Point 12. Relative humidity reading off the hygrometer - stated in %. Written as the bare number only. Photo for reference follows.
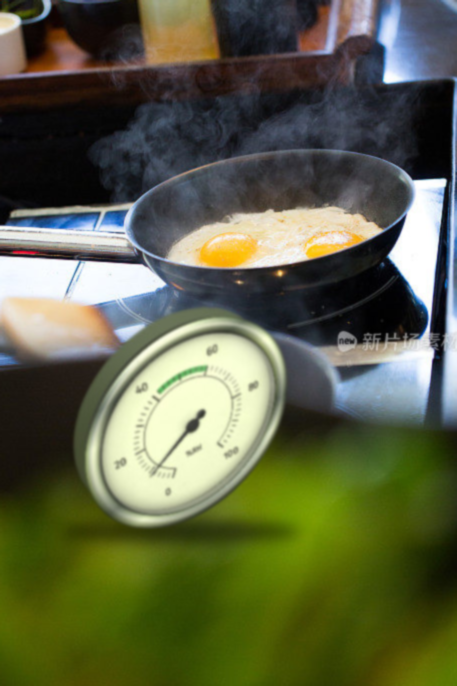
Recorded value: 10
